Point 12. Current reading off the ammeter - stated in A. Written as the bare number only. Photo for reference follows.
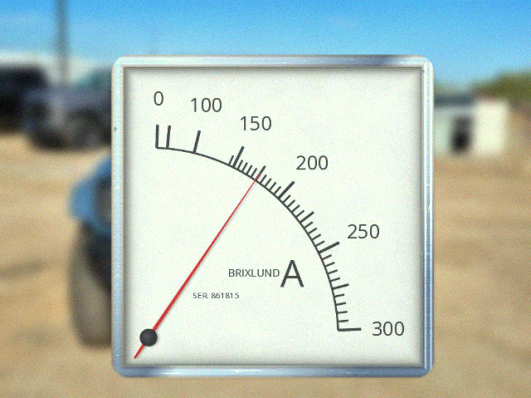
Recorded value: 175
